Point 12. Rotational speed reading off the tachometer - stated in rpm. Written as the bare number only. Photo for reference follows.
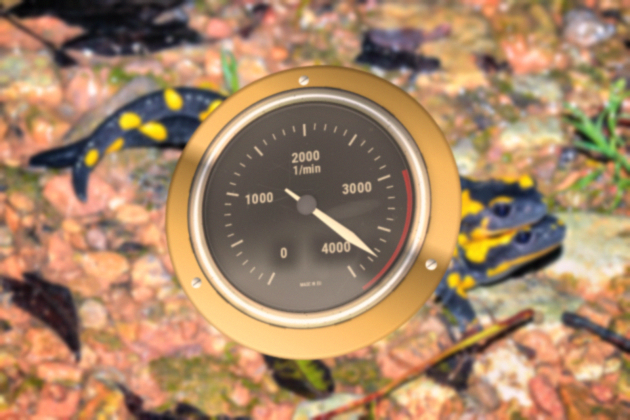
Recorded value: 3750
